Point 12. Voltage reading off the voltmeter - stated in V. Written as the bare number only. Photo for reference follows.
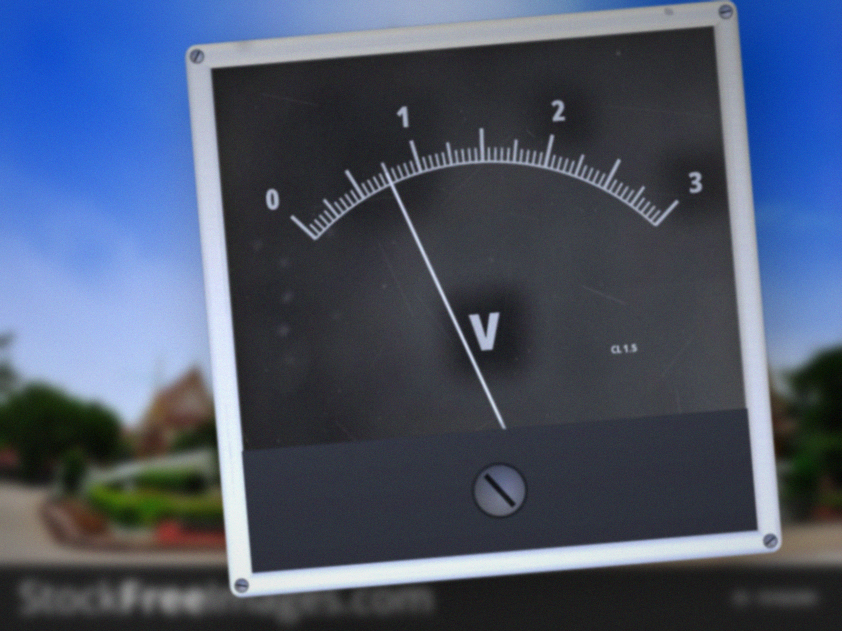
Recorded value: 0.75
